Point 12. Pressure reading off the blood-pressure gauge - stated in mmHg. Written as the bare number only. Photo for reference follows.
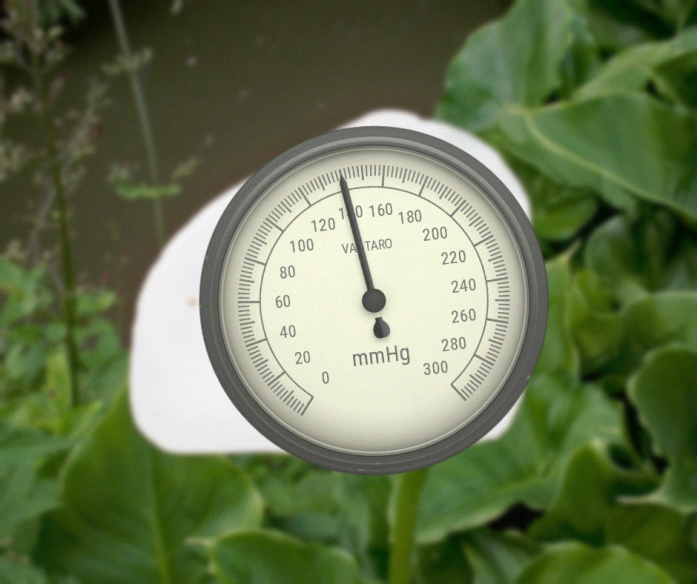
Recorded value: 140
